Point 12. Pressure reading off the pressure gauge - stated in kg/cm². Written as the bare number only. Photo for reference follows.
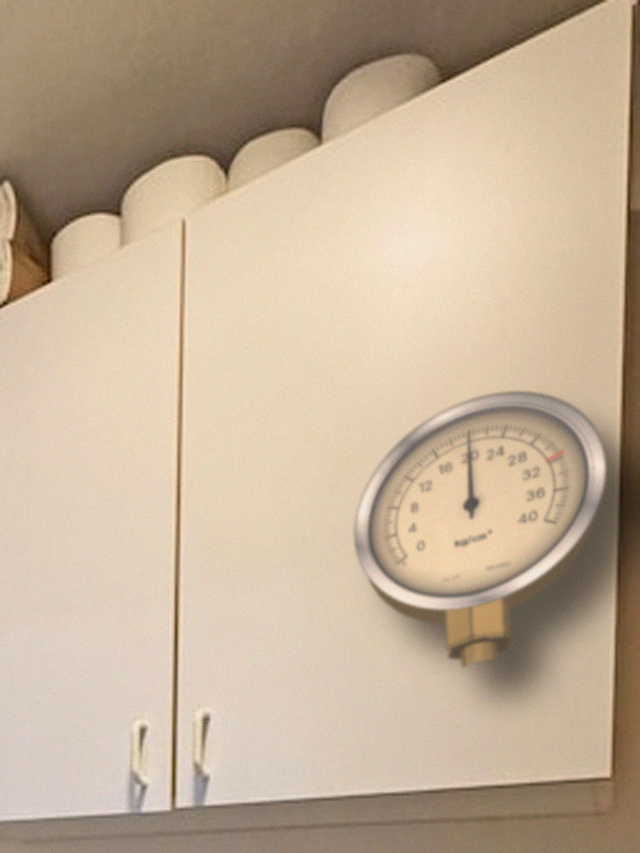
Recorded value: 20
